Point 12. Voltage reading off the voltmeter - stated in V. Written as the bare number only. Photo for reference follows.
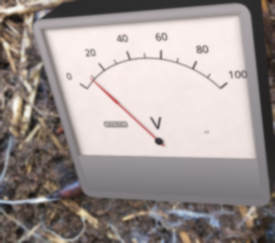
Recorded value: 10
